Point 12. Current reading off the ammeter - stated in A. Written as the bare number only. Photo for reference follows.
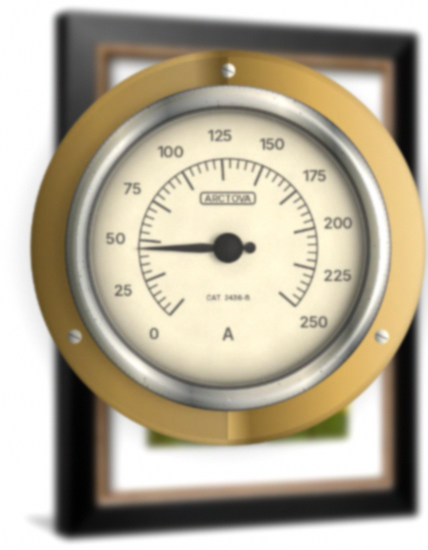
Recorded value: 45
